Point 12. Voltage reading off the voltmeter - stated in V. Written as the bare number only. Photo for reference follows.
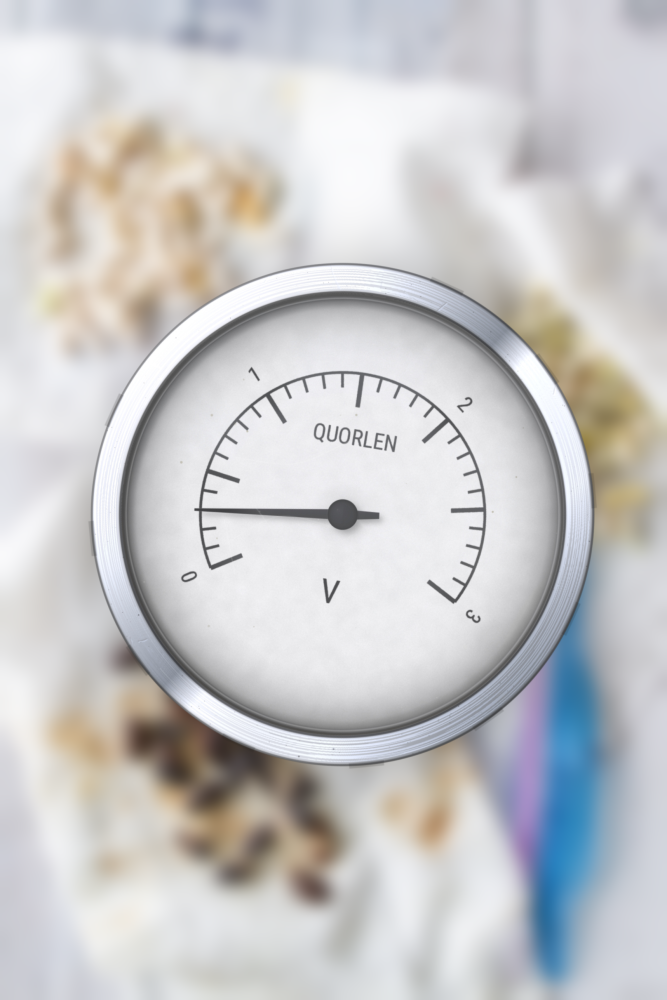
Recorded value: 0.3
